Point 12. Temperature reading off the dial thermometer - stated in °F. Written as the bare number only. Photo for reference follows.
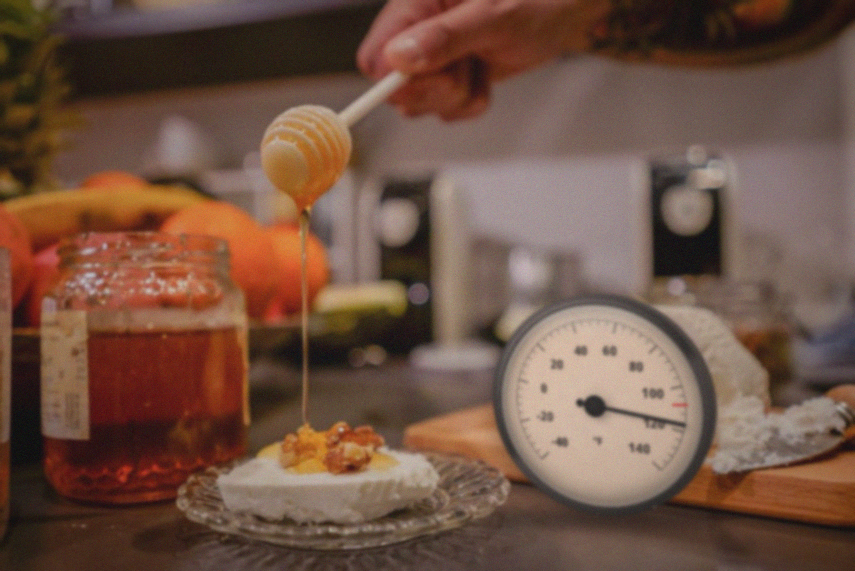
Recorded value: 116
